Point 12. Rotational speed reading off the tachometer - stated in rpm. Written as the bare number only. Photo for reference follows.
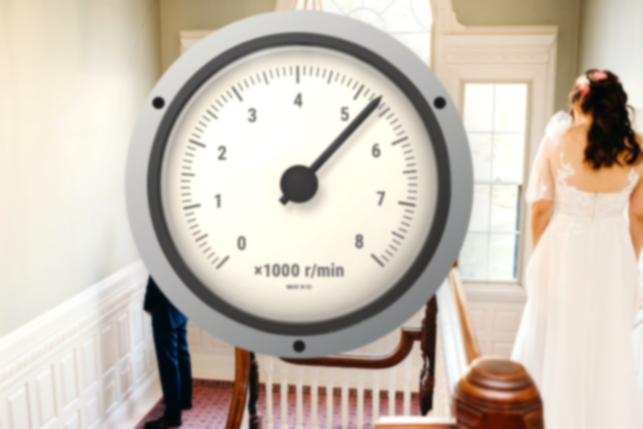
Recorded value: 5300
